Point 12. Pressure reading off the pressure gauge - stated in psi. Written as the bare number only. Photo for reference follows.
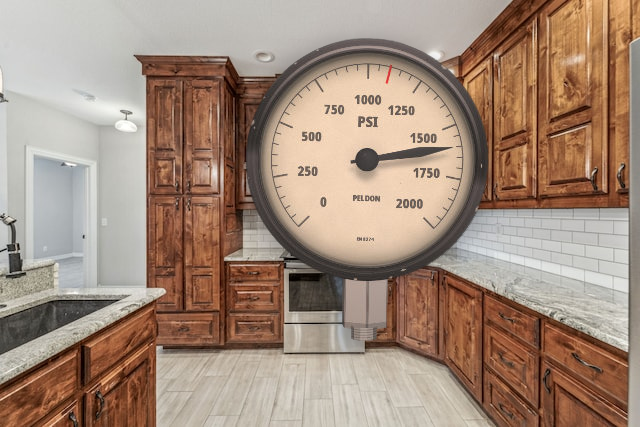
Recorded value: 1600
